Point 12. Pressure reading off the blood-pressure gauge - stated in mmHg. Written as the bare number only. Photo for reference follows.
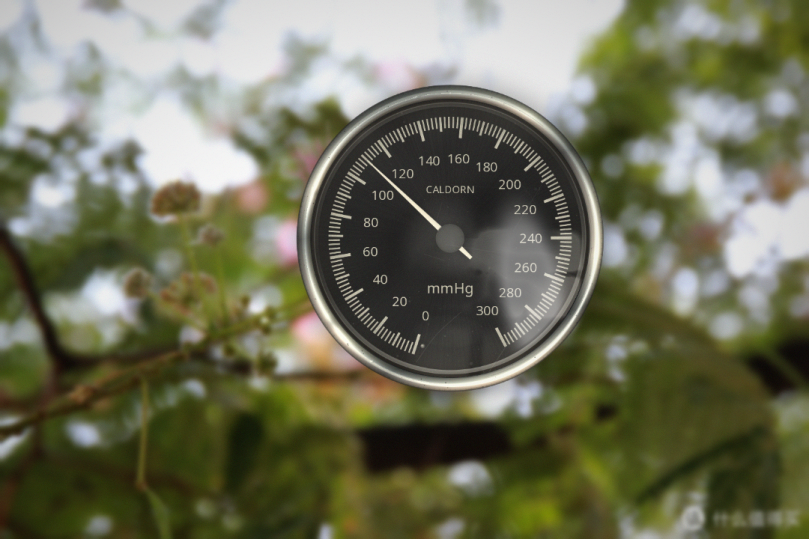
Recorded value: 110
